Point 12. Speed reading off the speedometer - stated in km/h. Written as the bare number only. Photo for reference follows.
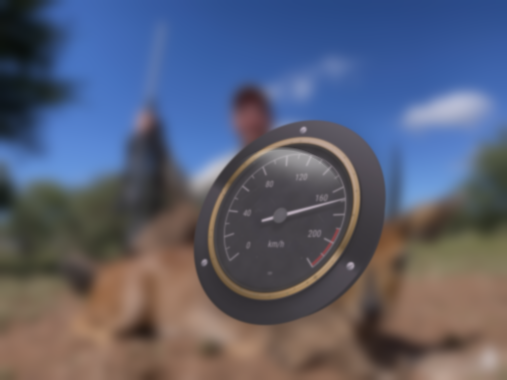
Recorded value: 170
